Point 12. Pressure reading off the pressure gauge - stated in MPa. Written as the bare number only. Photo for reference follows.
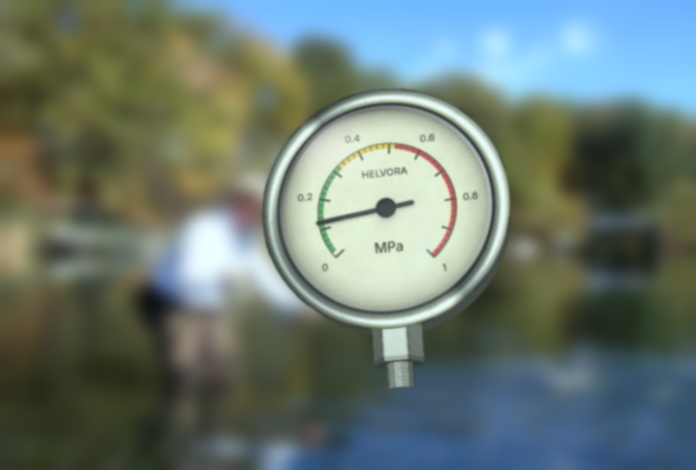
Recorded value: 0.12
